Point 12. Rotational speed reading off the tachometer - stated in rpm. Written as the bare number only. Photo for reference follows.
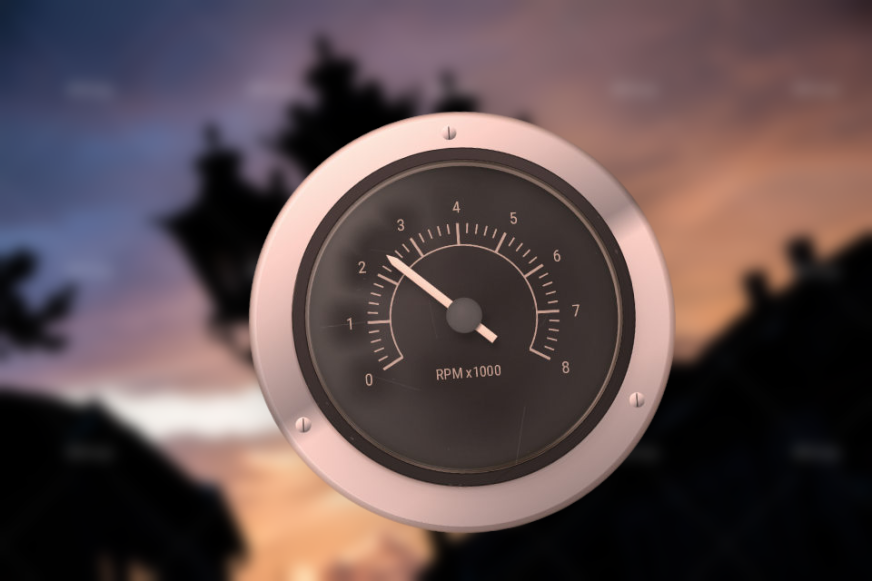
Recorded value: 2400
